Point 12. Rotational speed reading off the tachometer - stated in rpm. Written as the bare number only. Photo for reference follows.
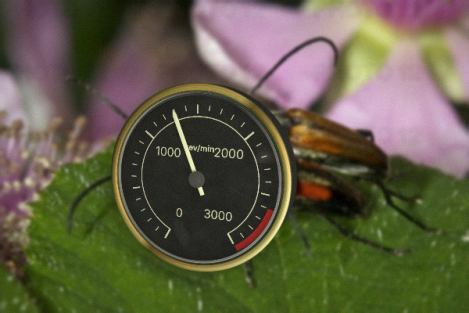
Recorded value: 1300
